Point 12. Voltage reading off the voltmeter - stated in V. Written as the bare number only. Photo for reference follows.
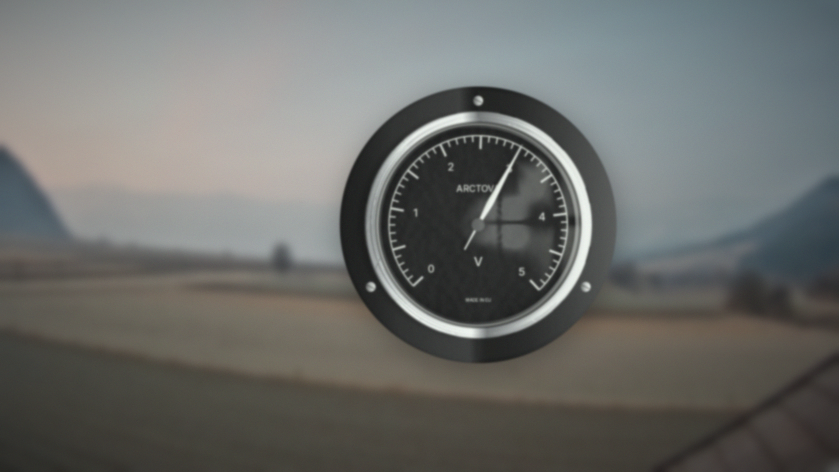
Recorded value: 3
